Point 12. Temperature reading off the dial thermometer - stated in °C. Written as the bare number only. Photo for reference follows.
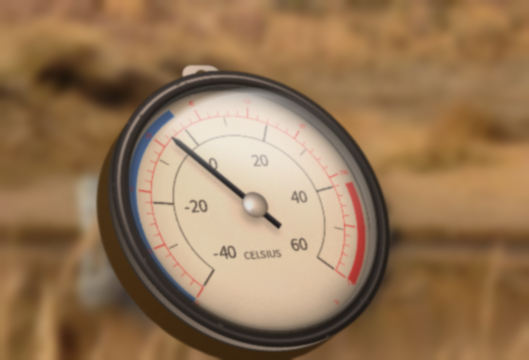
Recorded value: -5
